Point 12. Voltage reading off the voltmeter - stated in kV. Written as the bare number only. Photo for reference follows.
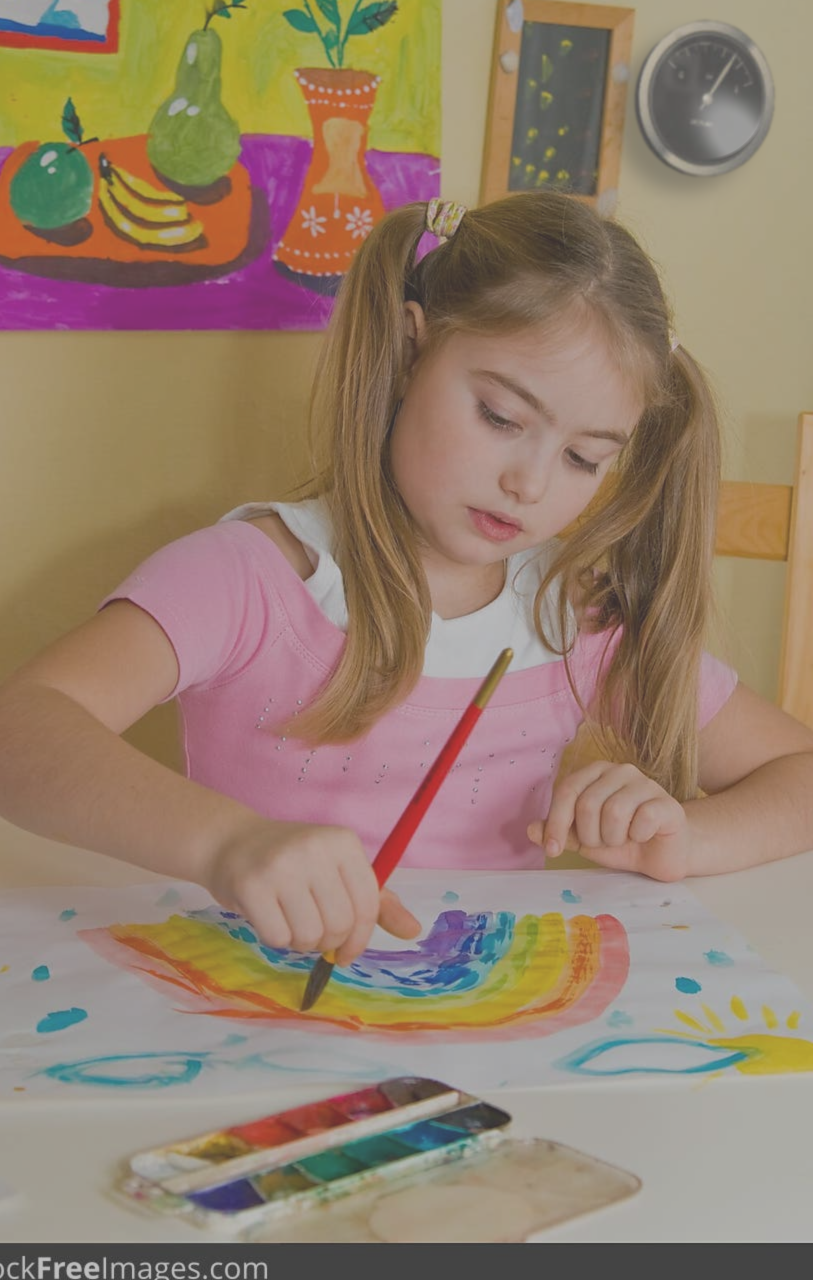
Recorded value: 0.7
